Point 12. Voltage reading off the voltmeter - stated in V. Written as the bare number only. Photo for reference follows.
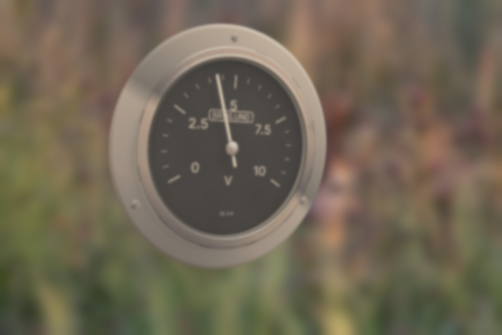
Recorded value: 4.25
